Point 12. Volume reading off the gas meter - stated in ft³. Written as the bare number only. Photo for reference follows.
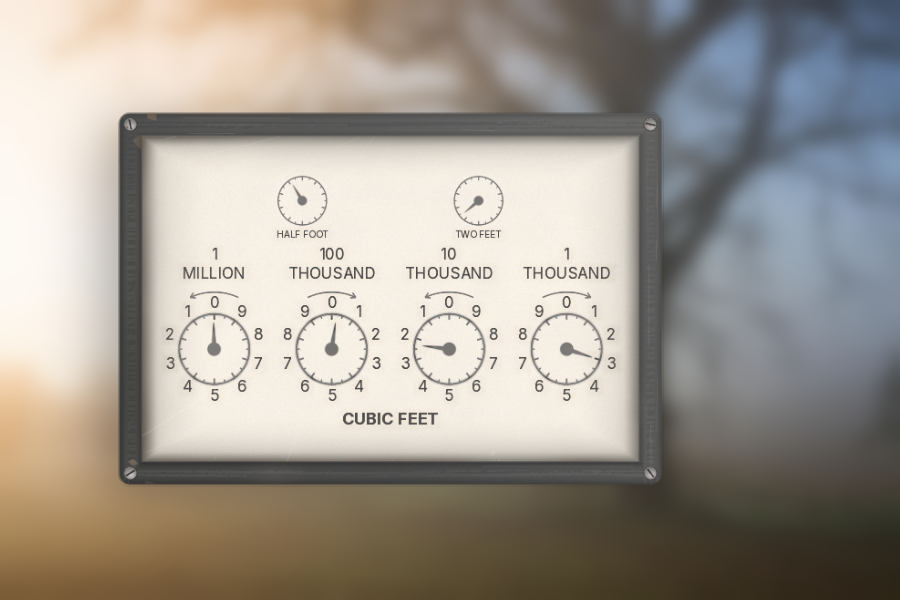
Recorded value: 2300
